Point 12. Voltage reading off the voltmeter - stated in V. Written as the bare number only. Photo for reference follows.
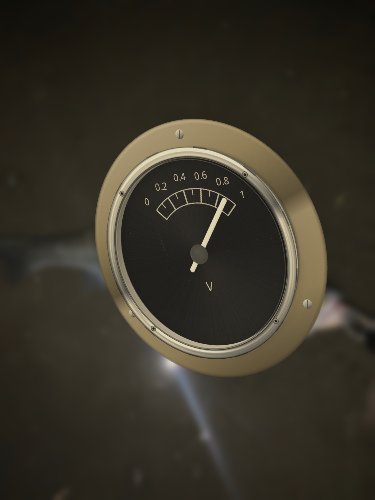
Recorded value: 0.9
